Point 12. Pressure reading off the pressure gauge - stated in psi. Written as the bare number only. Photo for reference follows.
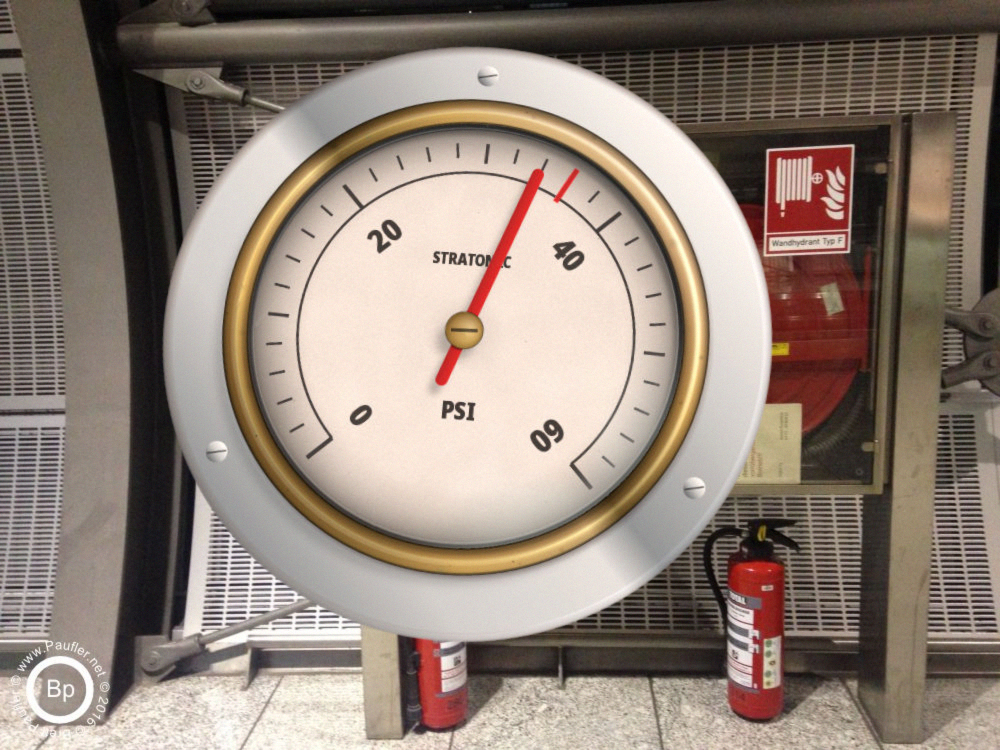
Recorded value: 34
